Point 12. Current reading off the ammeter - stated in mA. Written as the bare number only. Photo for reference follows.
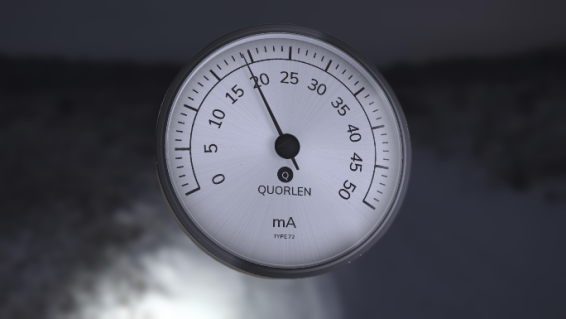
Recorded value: 19
